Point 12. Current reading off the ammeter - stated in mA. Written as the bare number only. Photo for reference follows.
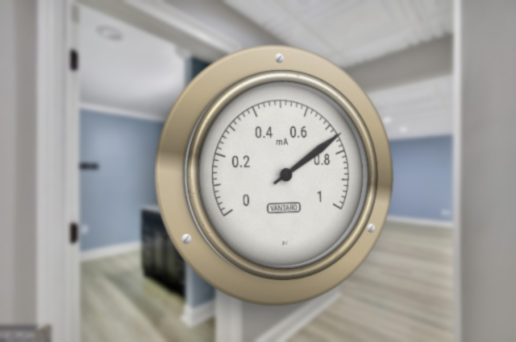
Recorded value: 0.74
